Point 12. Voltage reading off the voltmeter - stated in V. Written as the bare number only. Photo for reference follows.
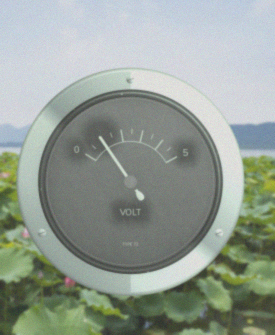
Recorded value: 1
